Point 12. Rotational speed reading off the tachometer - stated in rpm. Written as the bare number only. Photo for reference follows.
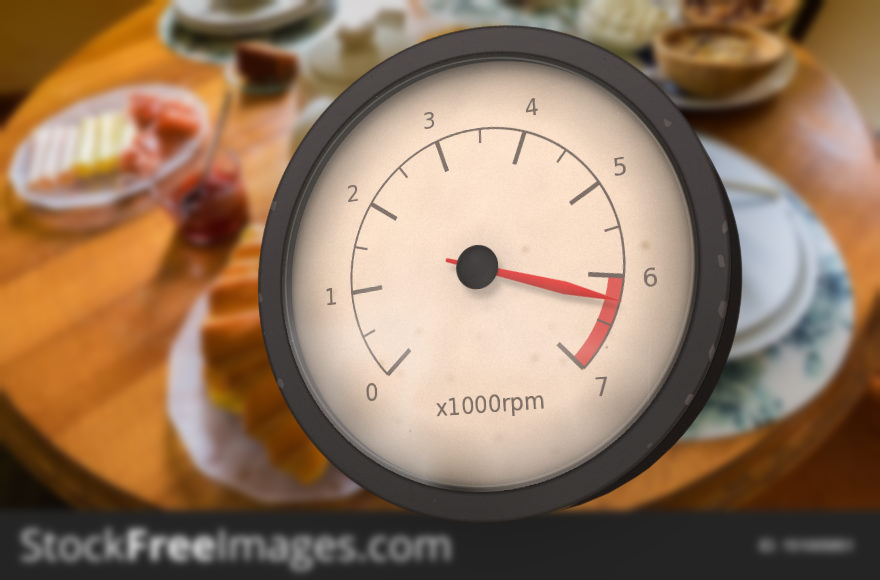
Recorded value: 6250
